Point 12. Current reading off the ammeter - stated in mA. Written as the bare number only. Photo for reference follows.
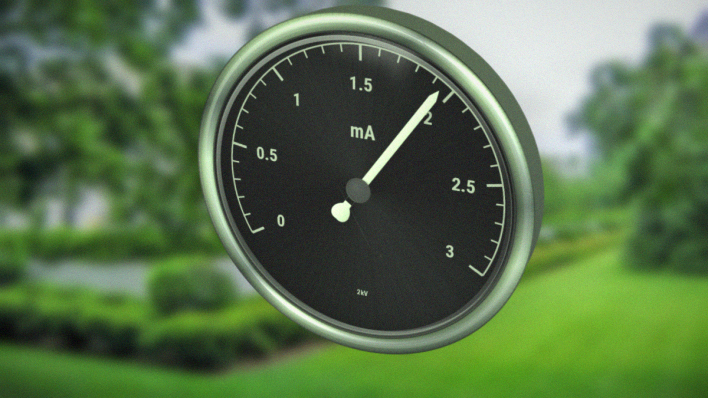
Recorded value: 1.95
